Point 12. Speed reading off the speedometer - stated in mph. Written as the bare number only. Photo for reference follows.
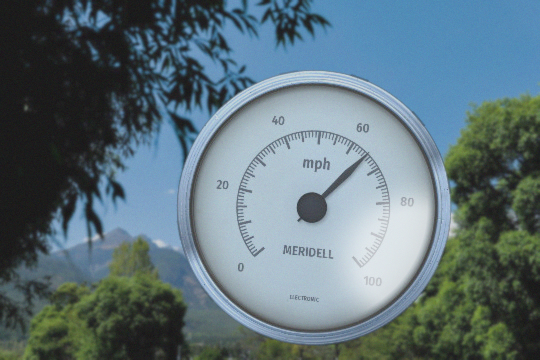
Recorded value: 65
